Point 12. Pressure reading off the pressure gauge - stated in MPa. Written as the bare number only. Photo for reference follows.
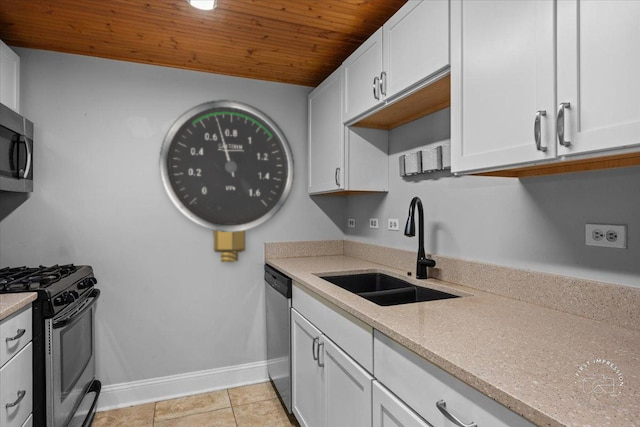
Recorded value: 0.7
